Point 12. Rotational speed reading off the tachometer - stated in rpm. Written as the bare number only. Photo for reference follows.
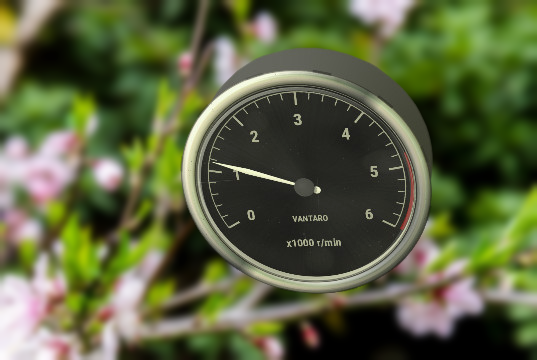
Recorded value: 1200
